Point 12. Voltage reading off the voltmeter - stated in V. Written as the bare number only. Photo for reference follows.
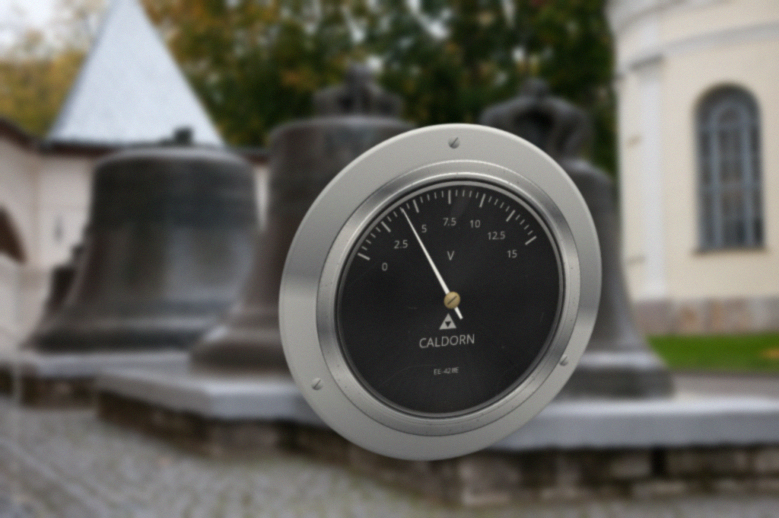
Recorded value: 4
